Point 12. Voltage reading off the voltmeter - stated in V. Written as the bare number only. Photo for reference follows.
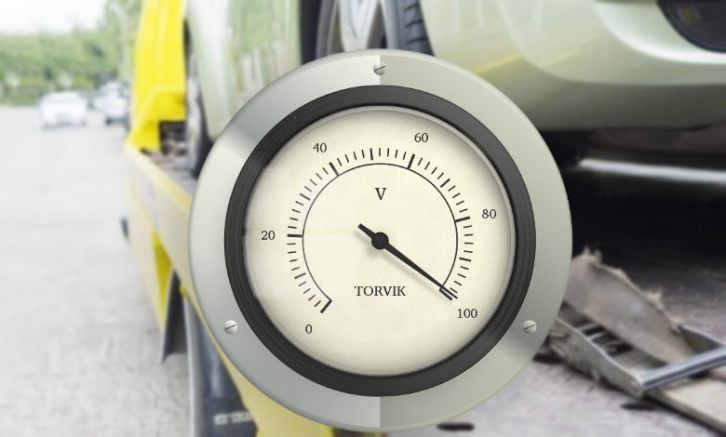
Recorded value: 99
